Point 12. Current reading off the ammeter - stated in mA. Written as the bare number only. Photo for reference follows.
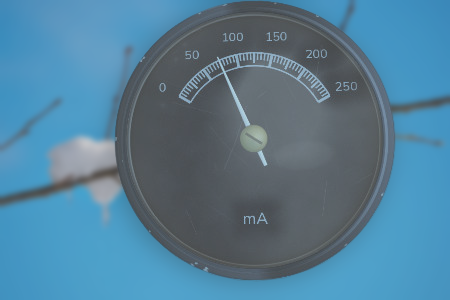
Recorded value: 75
